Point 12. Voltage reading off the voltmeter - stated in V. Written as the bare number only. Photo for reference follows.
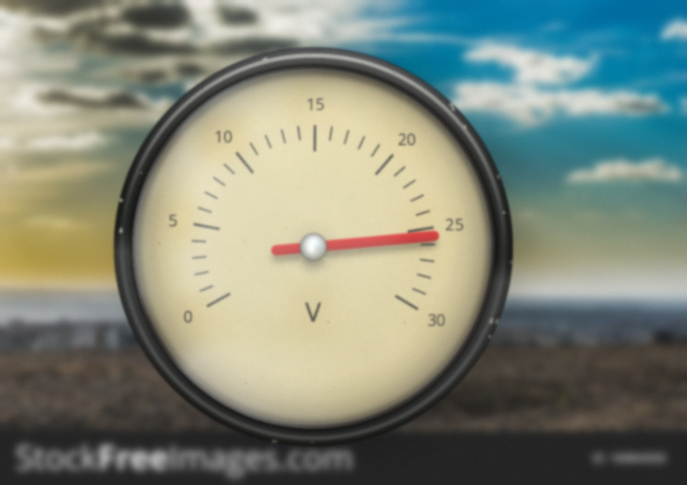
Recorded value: 25.5
